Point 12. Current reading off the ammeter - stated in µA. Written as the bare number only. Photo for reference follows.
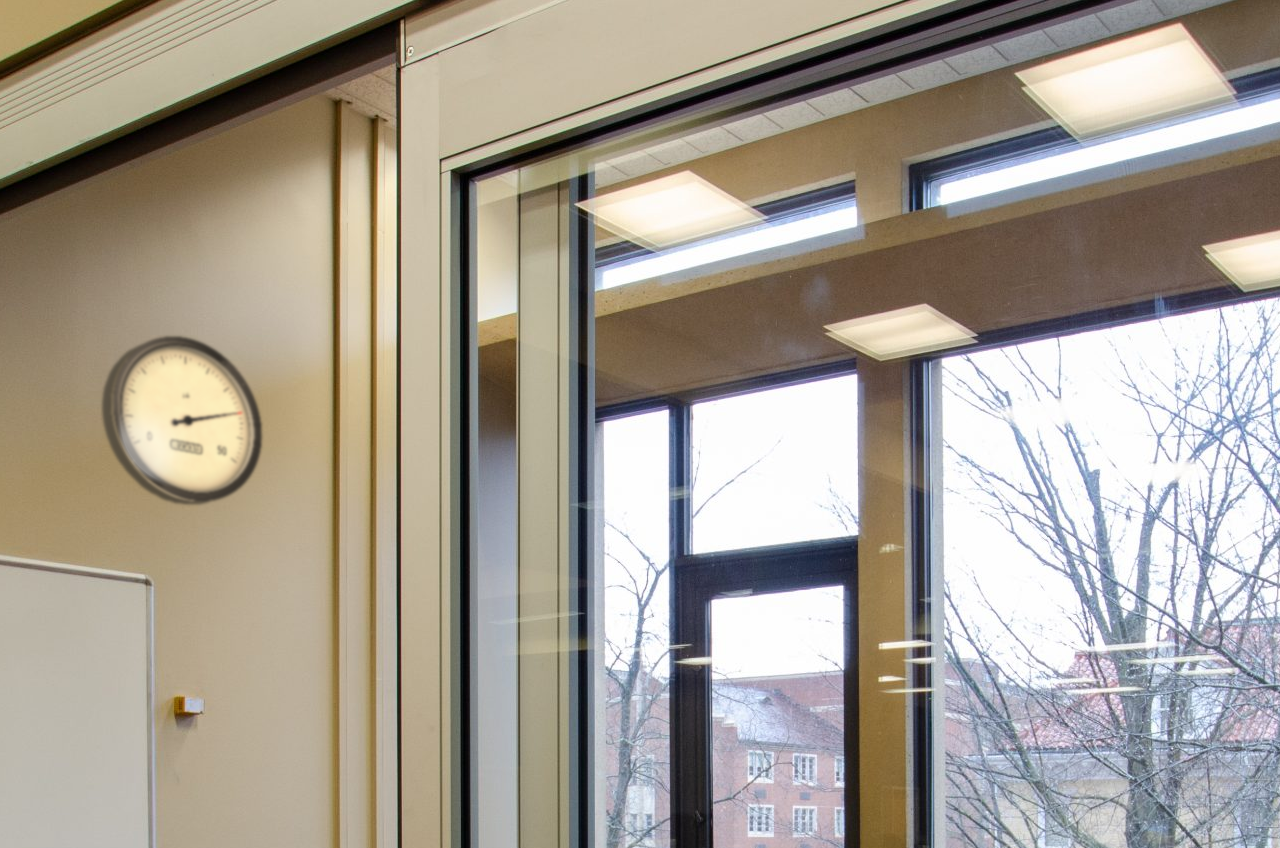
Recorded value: 40
